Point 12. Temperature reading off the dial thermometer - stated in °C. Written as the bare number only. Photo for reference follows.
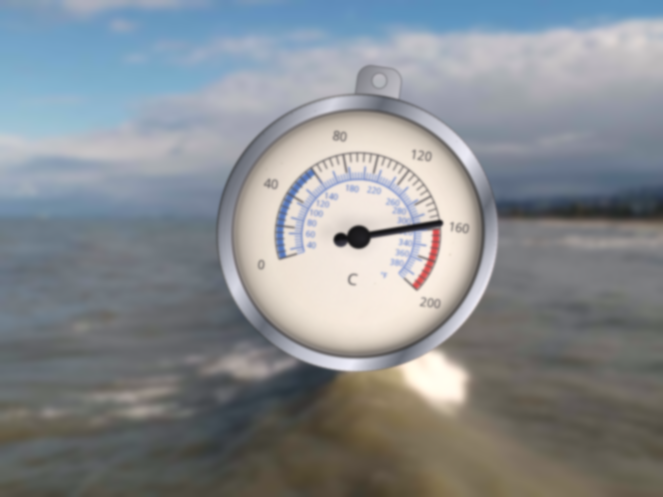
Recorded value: 156
